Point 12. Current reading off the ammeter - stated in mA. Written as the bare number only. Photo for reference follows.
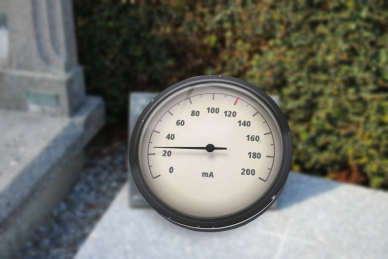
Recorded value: 25
